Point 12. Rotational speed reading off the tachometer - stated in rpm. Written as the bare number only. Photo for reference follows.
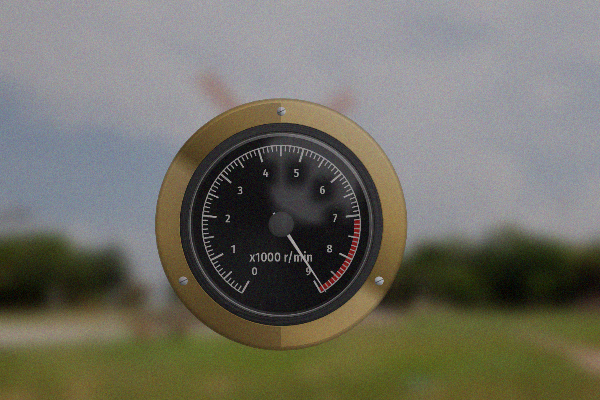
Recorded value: 8900
